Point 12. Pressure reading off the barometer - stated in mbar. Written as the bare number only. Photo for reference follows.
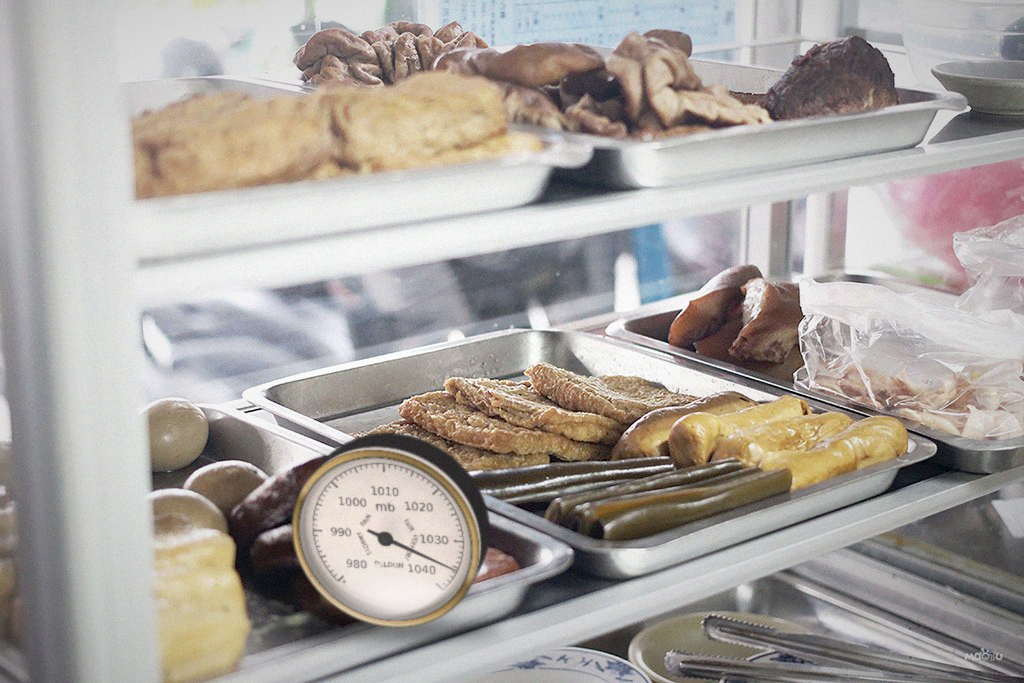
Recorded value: 1035
